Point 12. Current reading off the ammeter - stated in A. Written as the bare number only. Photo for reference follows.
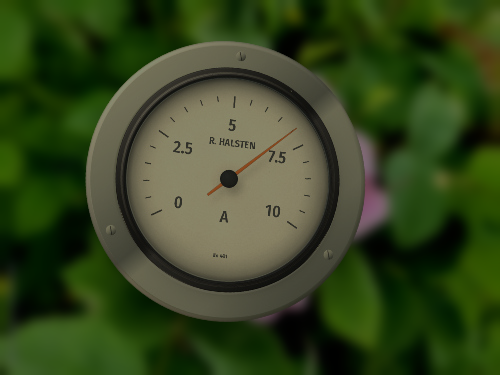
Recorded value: 7
